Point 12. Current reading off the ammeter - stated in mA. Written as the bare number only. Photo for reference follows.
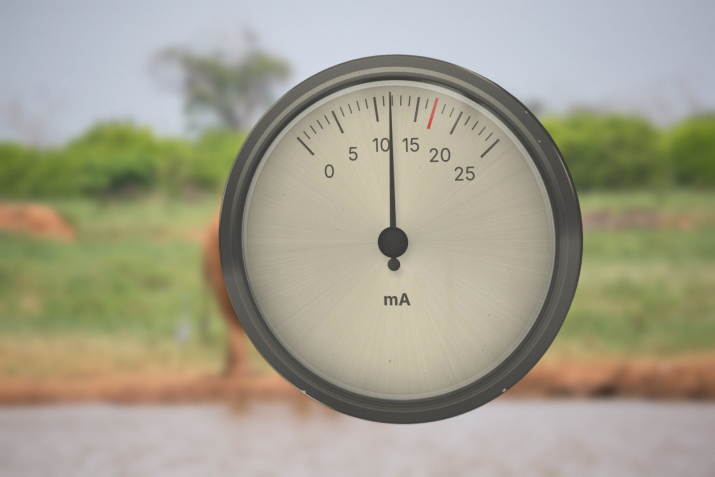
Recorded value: 12
